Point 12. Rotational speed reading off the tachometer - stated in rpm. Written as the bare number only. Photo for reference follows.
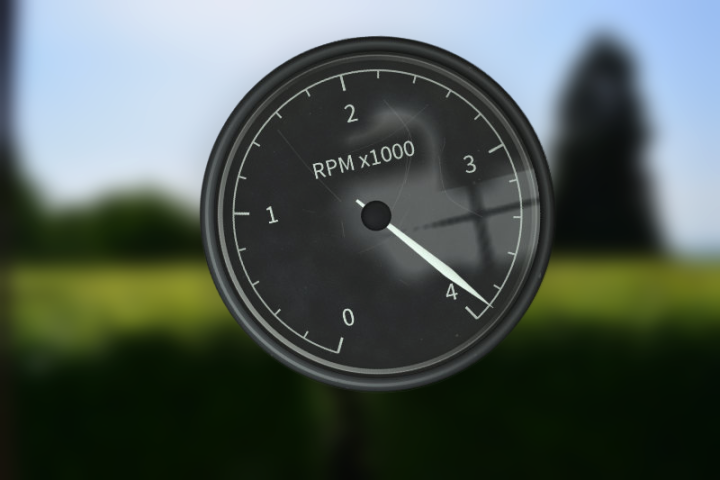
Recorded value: 3900
